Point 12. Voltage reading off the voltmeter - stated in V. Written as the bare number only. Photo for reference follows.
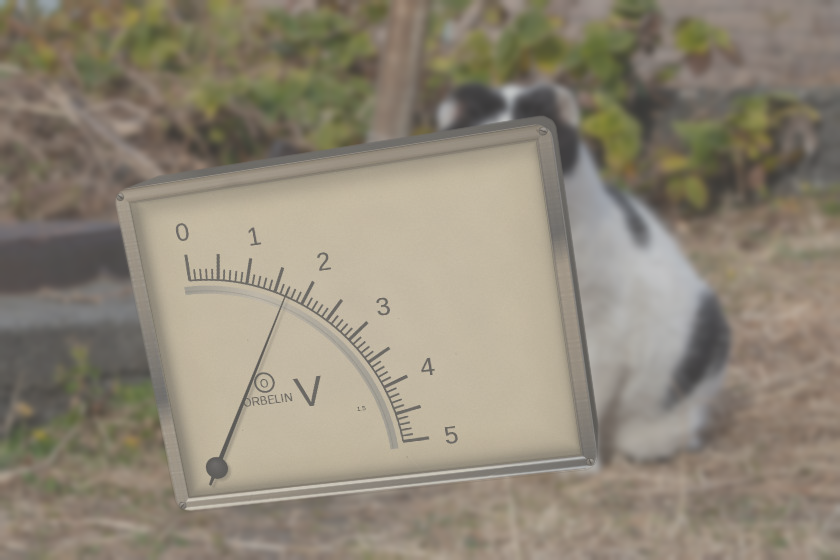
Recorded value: 1.7
